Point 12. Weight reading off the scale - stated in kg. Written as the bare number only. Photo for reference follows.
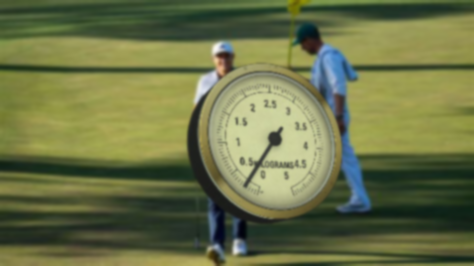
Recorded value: 0.25
